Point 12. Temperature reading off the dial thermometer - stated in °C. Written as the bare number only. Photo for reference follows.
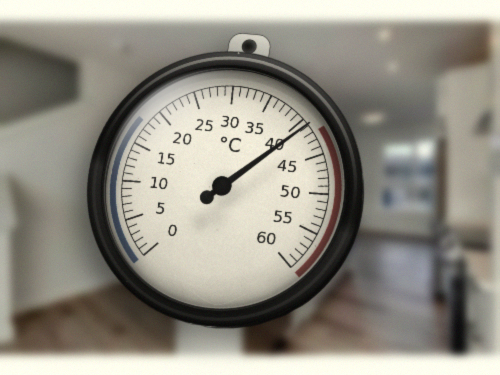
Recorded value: 41
